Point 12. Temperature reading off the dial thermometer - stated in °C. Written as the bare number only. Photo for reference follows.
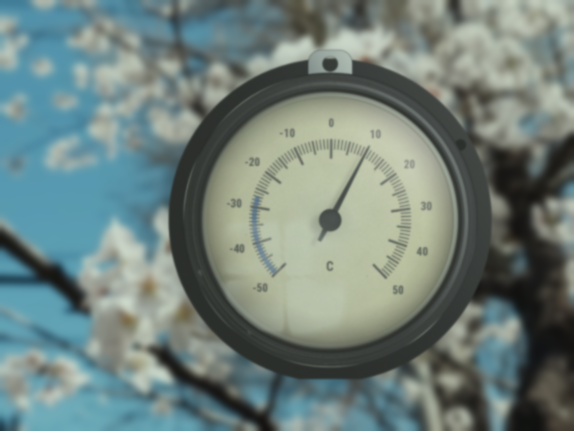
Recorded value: 10
